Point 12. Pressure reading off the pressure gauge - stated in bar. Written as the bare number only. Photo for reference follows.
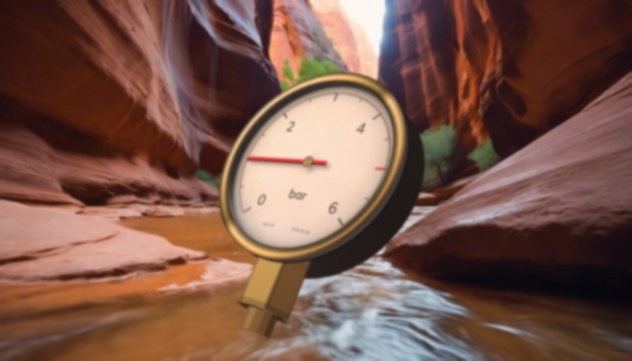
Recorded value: 1
